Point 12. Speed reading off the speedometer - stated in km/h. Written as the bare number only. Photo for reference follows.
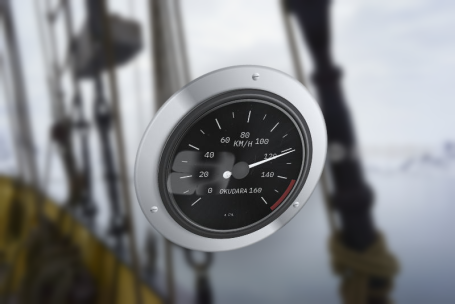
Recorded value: 120
